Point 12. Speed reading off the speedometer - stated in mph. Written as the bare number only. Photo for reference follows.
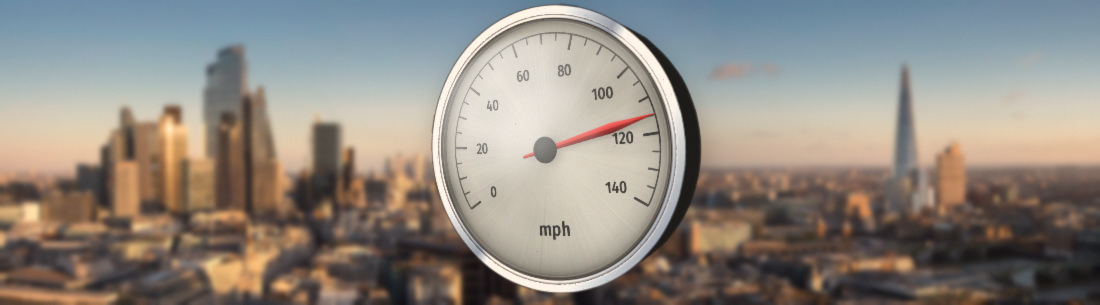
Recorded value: 115
